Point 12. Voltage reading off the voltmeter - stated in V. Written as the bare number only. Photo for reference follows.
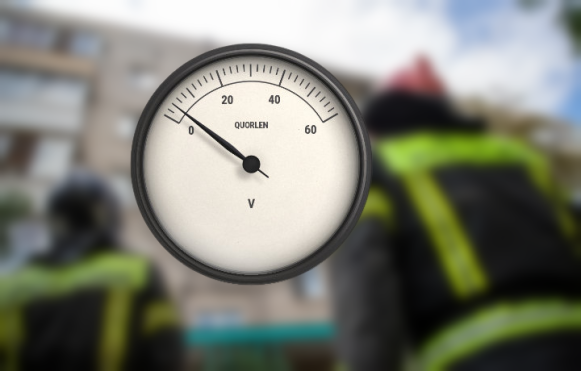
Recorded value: 4
